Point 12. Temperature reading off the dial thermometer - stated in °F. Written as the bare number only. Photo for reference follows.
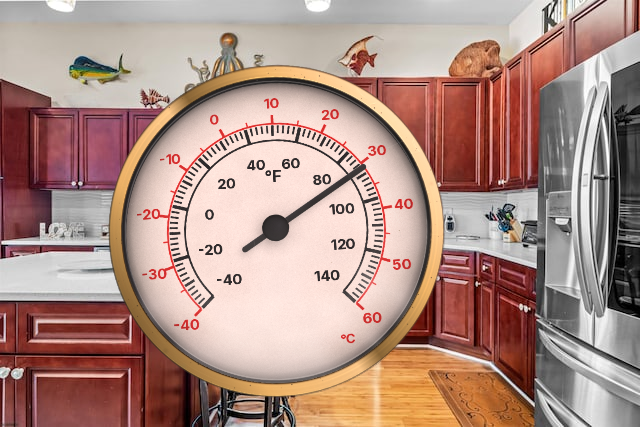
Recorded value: 88
